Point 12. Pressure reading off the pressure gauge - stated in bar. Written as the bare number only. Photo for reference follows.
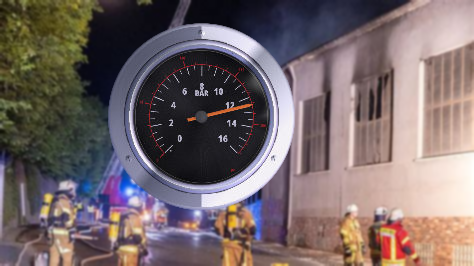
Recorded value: 12.5
